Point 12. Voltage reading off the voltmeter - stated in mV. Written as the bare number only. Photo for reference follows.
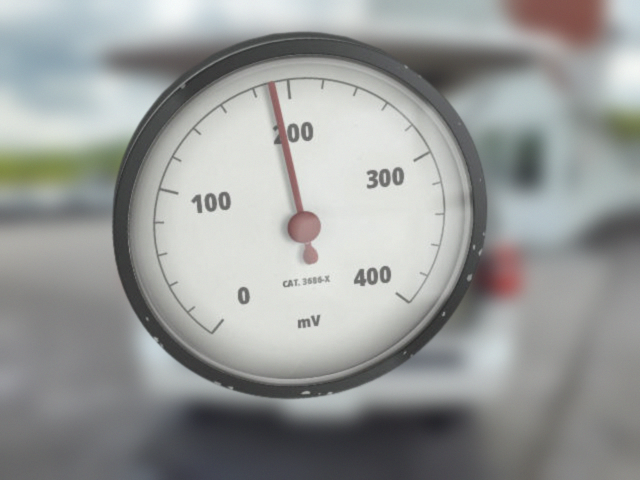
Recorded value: 190
